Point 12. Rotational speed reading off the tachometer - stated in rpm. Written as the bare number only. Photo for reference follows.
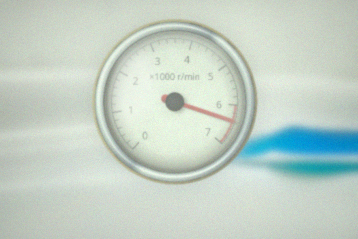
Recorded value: 6400
